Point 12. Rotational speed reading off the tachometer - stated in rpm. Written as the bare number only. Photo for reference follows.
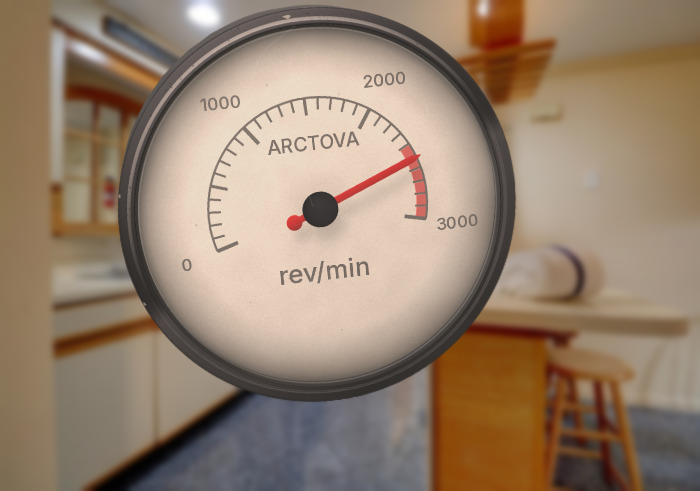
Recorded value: 2500
